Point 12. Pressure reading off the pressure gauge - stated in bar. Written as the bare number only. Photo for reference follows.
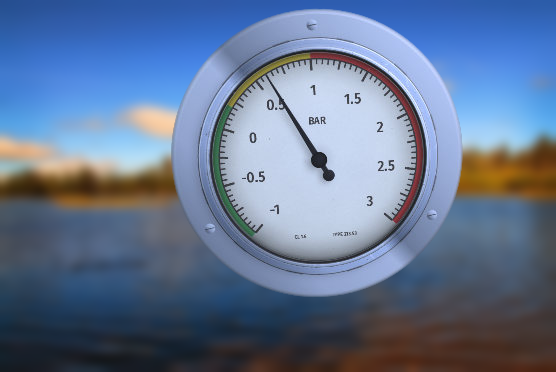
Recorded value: 0.6
